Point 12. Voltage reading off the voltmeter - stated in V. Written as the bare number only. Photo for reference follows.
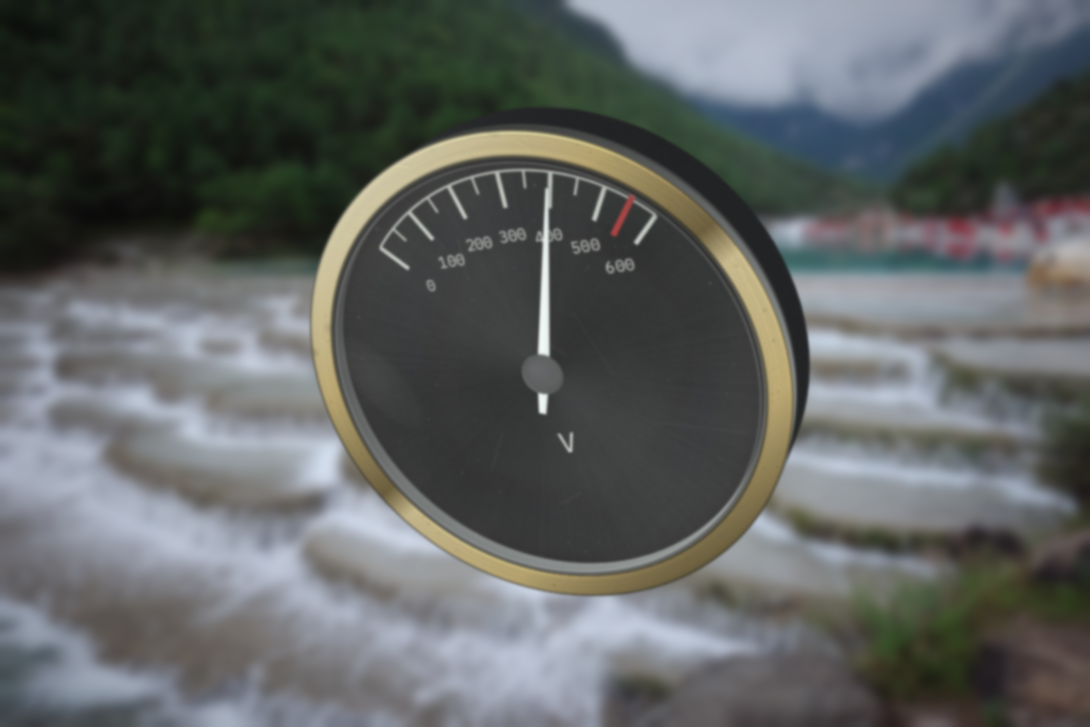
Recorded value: 400
